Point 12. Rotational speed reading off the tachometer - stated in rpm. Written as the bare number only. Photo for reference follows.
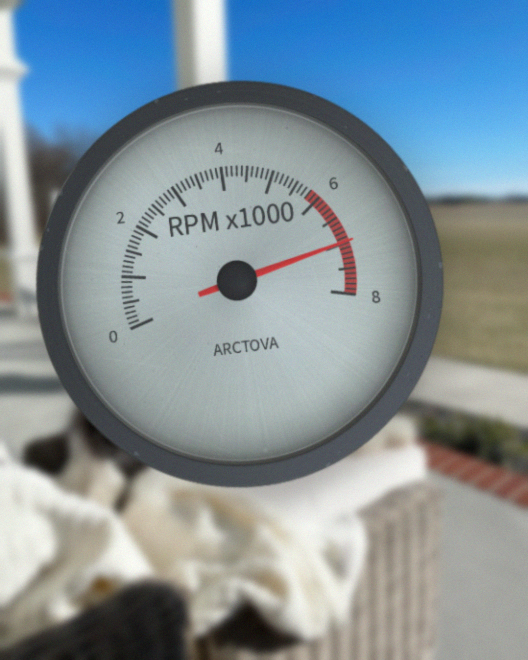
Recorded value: 7000
